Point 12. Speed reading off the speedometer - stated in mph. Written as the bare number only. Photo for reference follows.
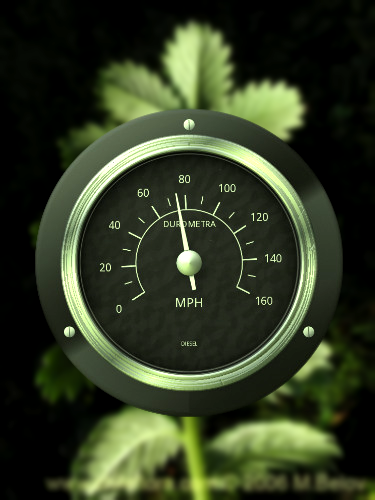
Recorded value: 75
